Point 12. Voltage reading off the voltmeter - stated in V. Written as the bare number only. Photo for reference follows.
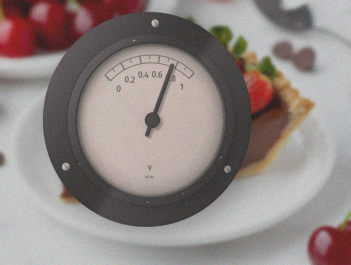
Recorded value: 0.75
